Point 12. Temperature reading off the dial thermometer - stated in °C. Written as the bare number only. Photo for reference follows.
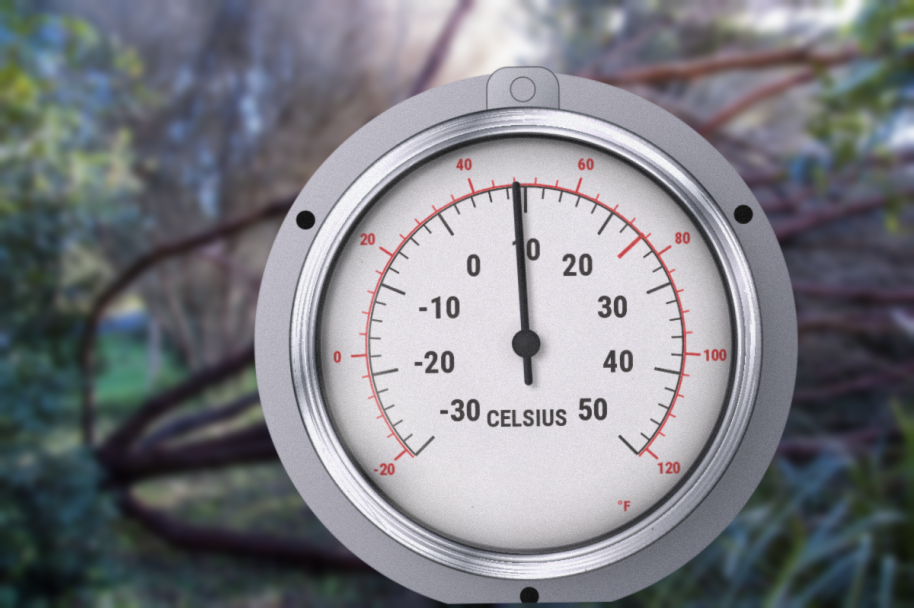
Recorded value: 9
